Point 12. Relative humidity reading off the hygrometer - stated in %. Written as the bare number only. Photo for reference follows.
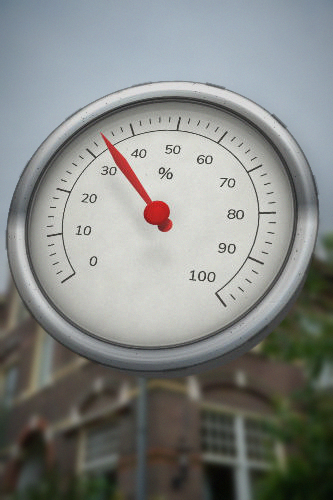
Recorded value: 34
